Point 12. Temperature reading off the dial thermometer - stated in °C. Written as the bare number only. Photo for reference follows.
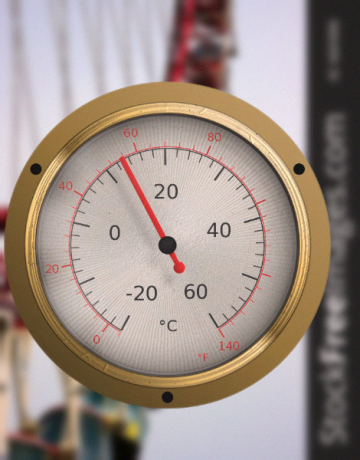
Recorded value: 13
